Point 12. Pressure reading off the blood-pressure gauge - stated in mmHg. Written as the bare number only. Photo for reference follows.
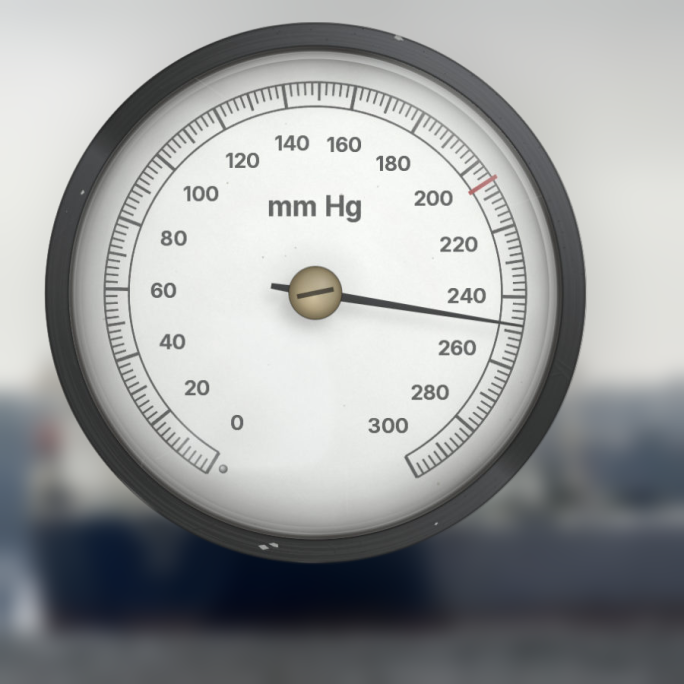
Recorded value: 248
